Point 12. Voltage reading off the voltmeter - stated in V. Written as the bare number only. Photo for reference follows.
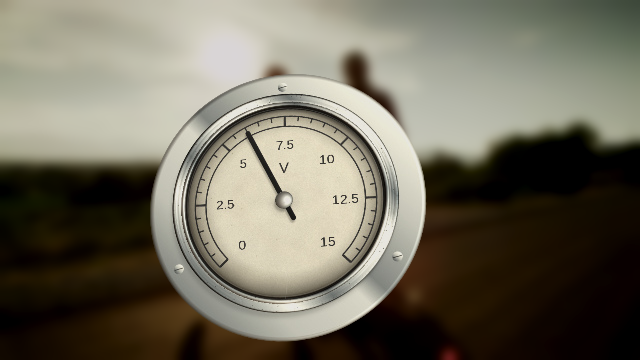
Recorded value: 6
